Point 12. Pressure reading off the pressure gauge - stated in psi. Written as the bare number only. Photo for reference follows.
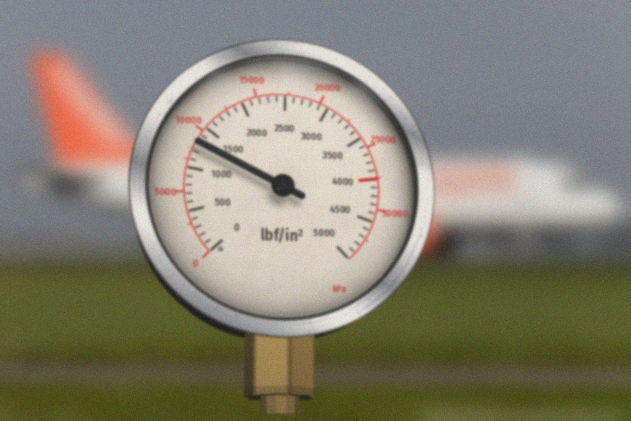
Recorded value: 1300
